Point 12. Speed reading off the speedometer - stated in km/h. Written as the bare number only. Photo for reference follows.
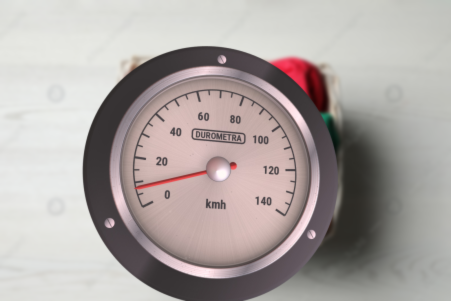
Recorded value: 7.5
